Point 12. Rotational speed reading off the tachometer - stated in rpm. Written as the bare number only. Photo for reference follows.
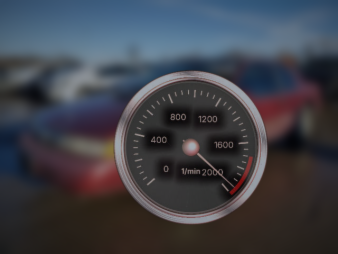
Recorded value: 1950
